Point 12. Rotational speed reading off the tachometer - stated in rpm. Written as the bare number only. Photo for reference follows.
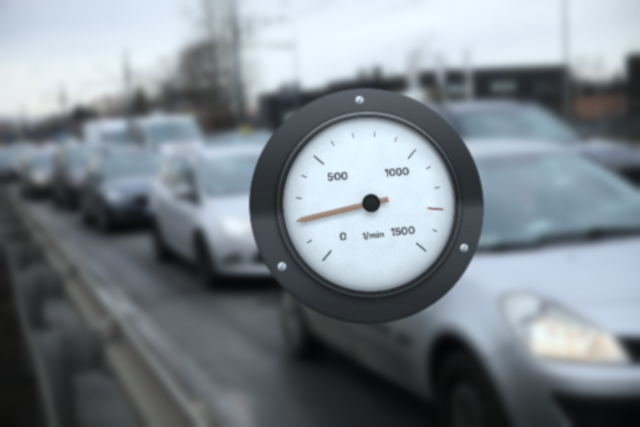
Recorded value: 200
